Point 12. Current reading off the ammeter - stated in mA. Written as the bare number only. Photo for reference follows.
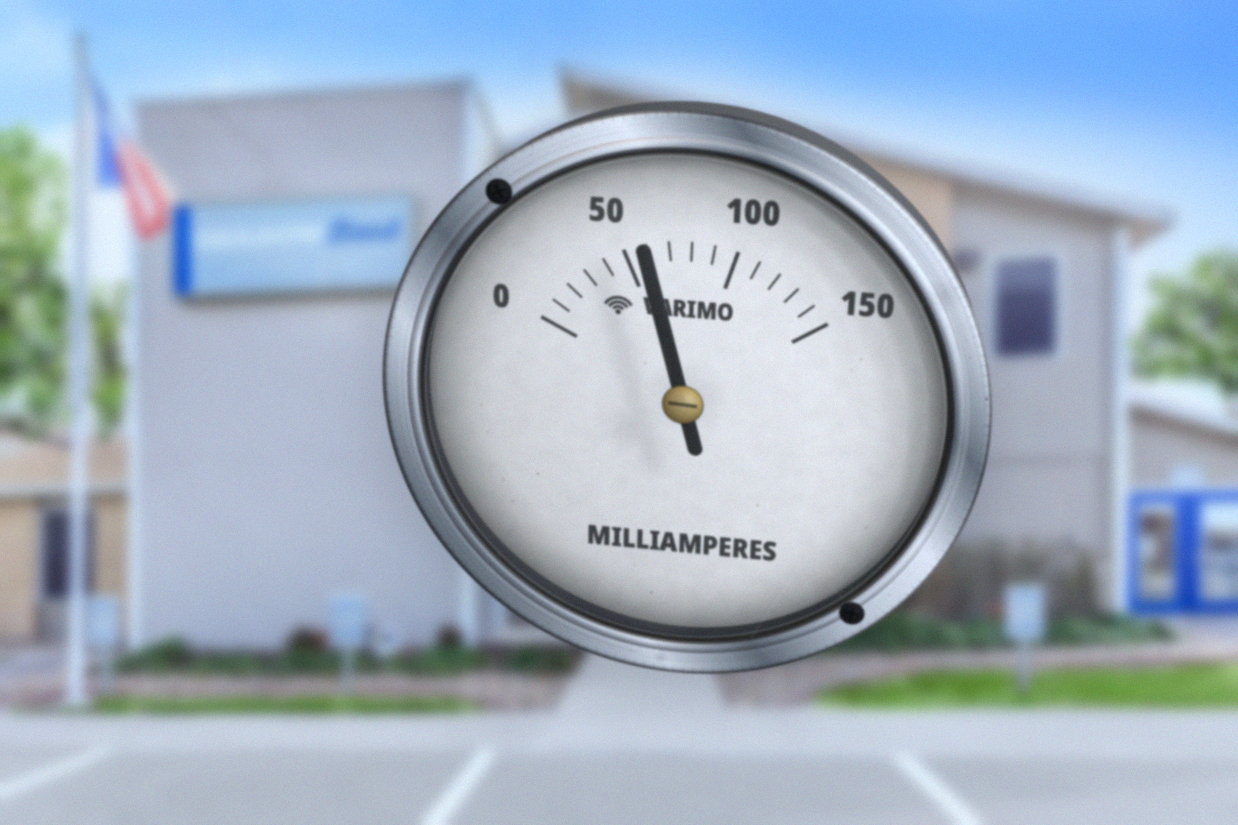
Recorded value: 60
